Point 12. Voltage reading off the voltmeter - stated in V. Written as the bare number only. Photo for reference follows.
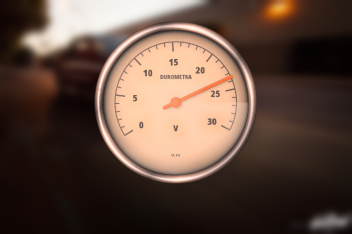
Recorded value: 23.5
